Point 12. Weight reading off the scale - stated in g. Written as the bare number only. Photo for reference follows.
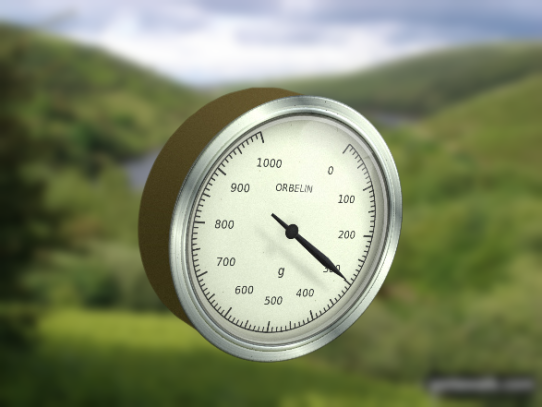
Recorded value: 300
